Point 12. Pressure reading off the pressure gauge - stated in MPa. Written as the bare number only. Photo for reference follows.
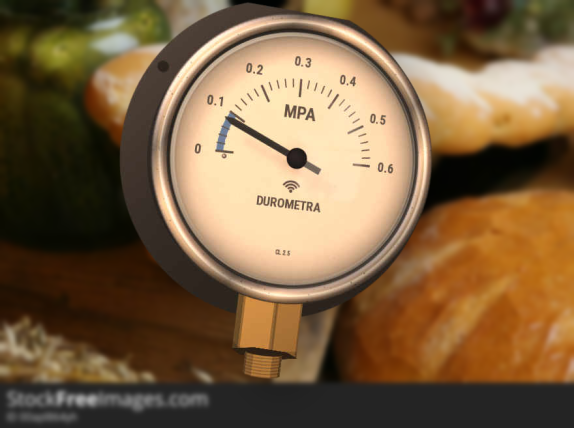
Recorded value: 0.08
